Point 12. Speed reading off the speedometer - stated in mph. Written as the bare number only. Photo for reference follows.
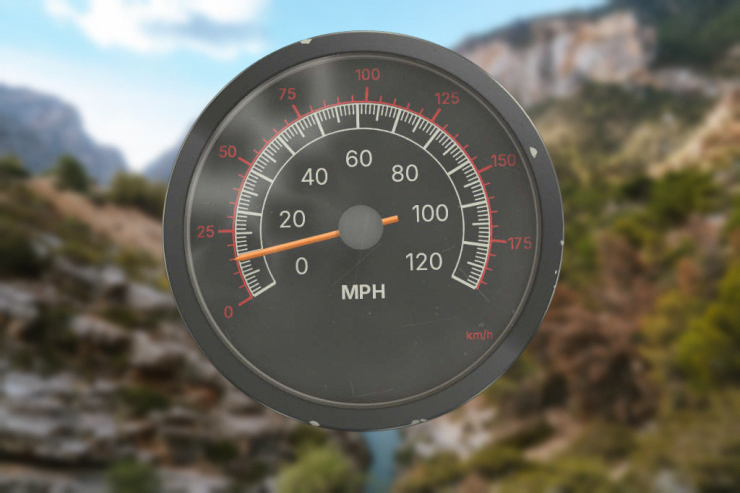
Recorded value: 9
